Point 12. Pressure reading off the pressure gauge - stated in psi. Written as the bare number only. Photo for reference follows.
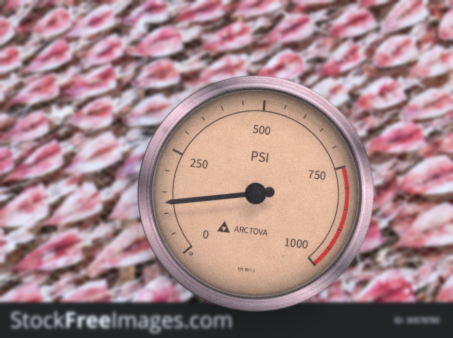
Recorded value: 125
